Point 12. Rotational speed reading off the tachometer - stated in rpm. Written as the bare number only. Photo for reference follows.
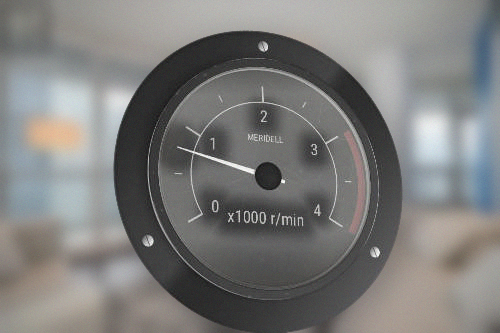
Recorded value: 750
